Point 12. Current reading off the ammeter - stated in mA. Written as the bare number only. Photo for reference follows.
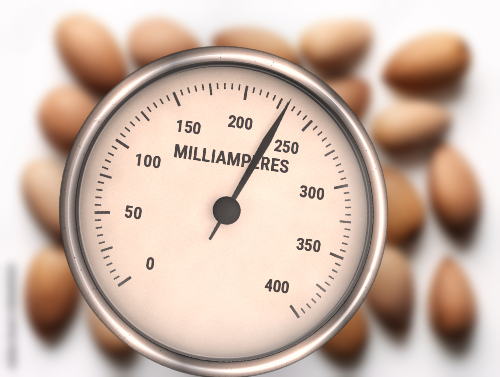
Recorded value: 230
